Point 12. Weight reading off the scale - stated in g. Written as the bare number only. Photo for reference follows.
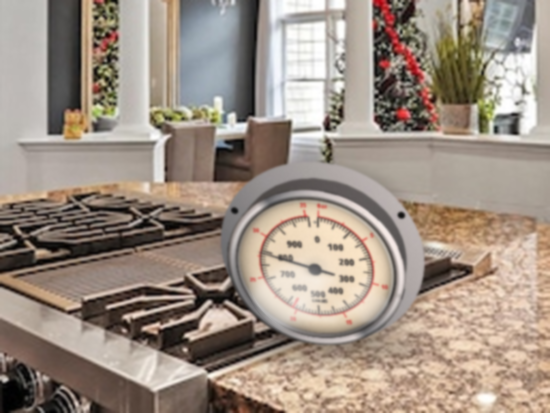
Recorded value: 800
